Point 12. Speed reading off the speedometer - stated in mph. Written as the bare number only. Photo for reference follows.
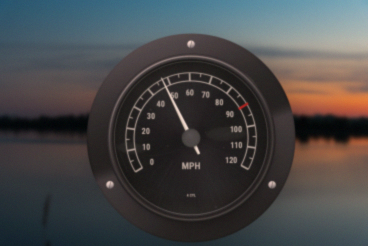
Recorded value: 47.5
